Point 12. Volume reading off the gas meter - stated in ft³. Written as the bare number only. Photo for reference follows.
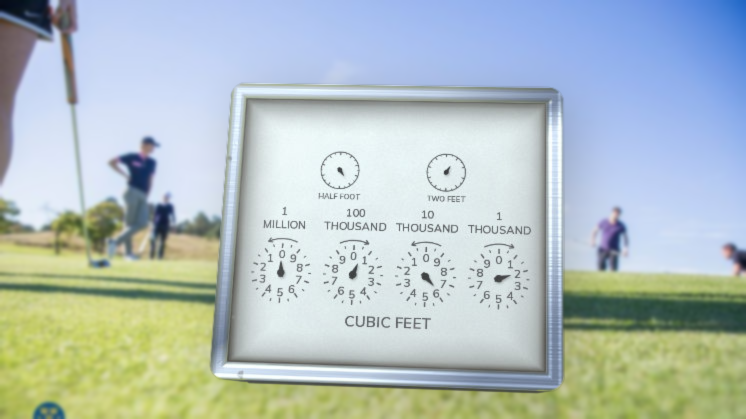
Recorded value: 6200
